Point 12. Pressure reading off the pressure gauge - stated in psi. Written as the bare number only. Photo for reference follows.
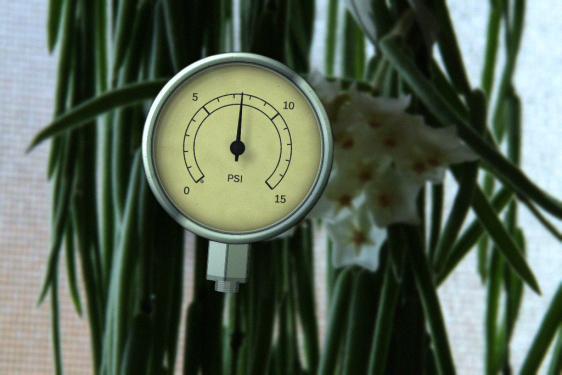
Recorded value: 7.5
